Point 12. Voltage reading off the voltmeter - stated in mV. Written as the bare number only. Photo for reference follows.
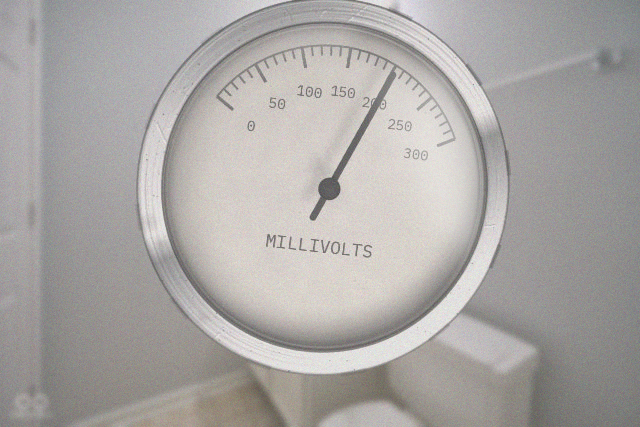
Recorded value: 200
